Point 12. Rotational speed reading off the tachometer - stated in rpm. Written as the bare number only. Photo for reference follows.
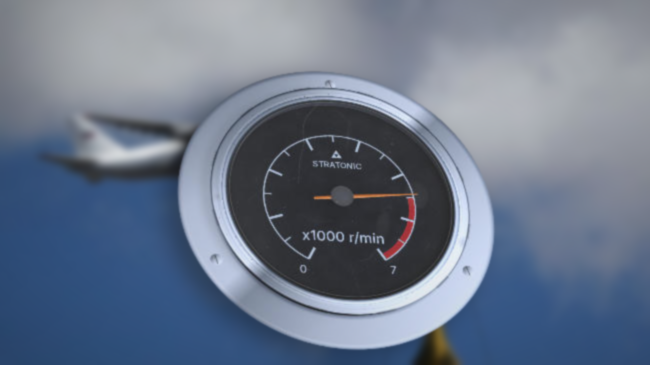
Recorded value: 5500
